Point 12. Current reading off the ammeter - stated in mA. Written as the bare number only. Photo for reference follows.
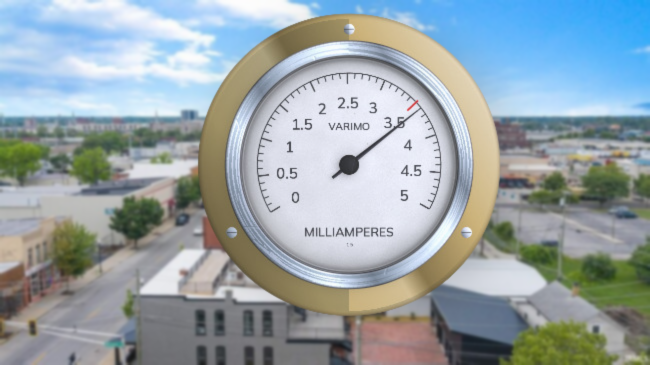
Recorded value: 3.6
